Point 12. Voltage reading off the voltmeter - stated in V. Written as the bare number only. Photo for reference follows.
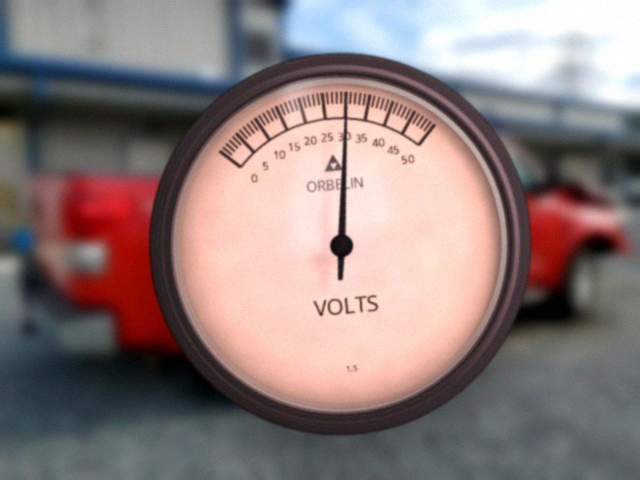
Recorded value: 30
